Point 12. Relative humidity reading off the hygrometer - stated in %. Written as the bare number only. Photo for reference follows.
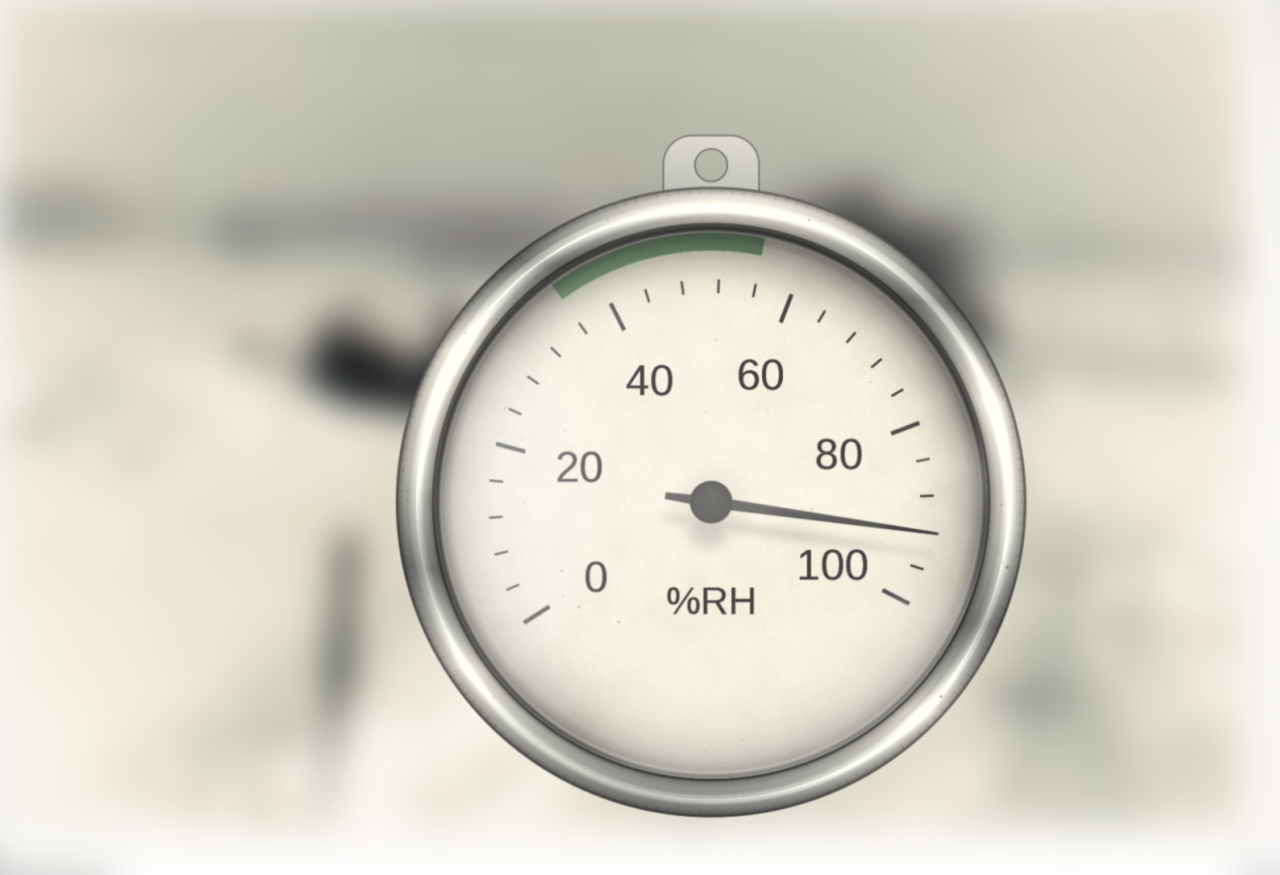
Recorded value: 92
